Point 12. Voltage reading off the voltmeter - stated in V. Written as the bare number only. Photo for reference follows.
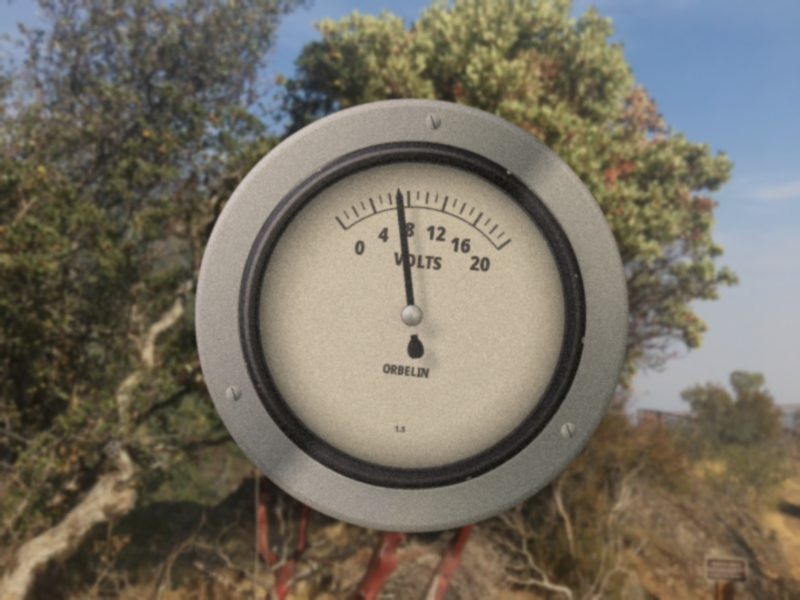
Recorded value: 7
